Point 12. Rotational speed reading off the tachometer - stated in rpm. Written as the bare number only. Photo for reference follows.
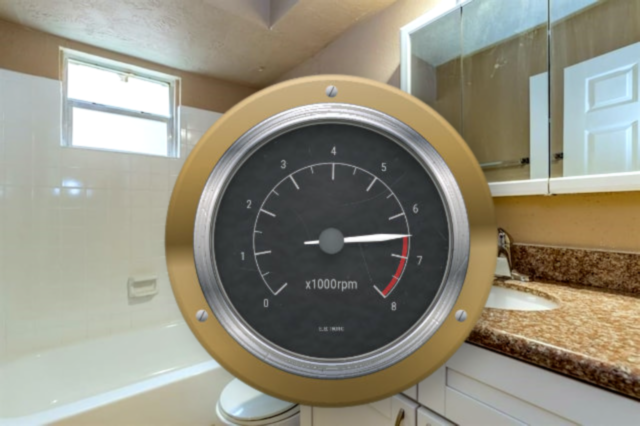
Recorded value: 6500
